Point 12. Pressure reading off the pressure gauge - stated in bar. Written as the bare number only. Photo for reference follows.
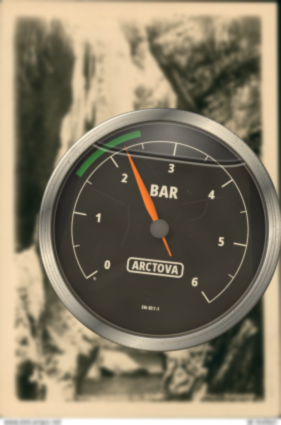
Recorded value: 2.25
